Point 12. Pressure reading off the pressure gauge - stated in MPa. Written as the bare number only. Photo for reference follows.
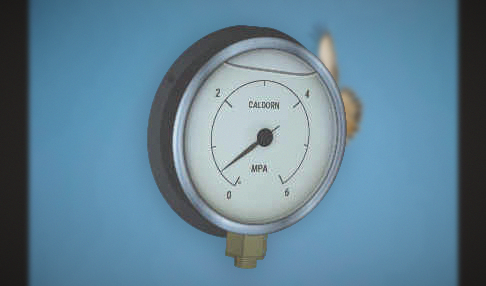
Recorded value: 0.5
